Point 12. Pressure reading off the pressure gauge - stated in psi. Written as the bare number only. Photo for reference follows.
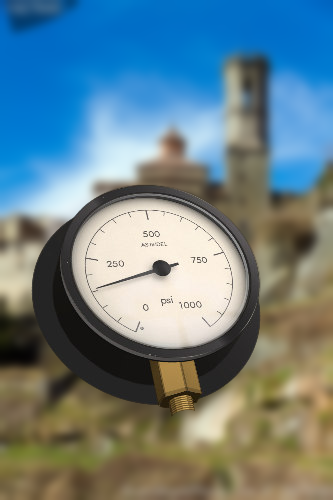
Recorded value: 150
